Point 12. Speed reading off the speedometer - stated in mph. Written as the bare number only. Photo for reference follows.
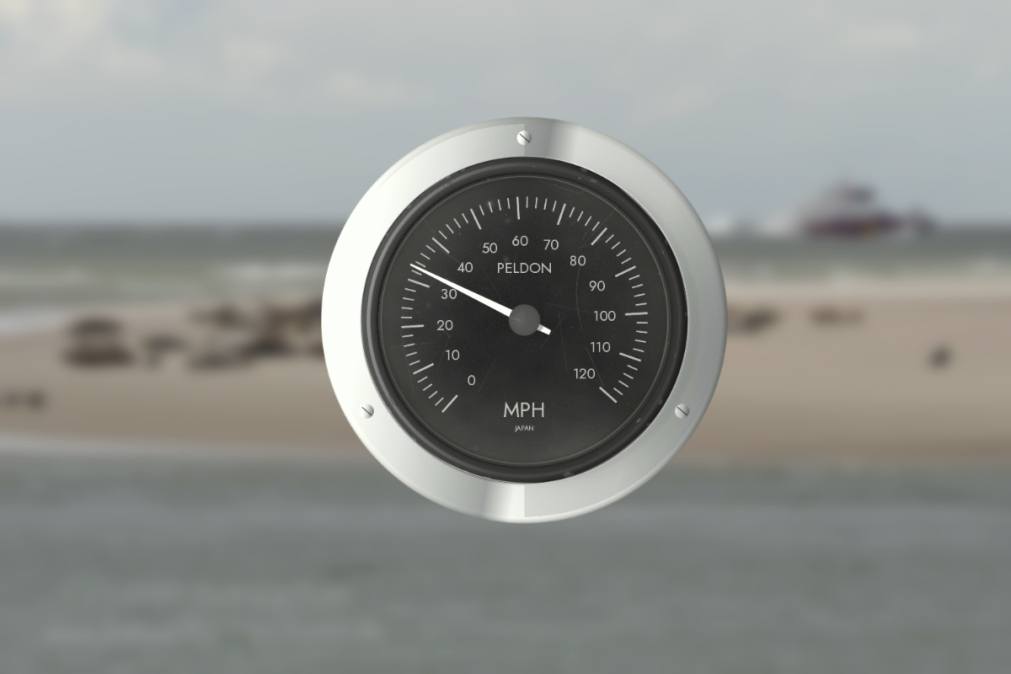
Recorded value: 33
